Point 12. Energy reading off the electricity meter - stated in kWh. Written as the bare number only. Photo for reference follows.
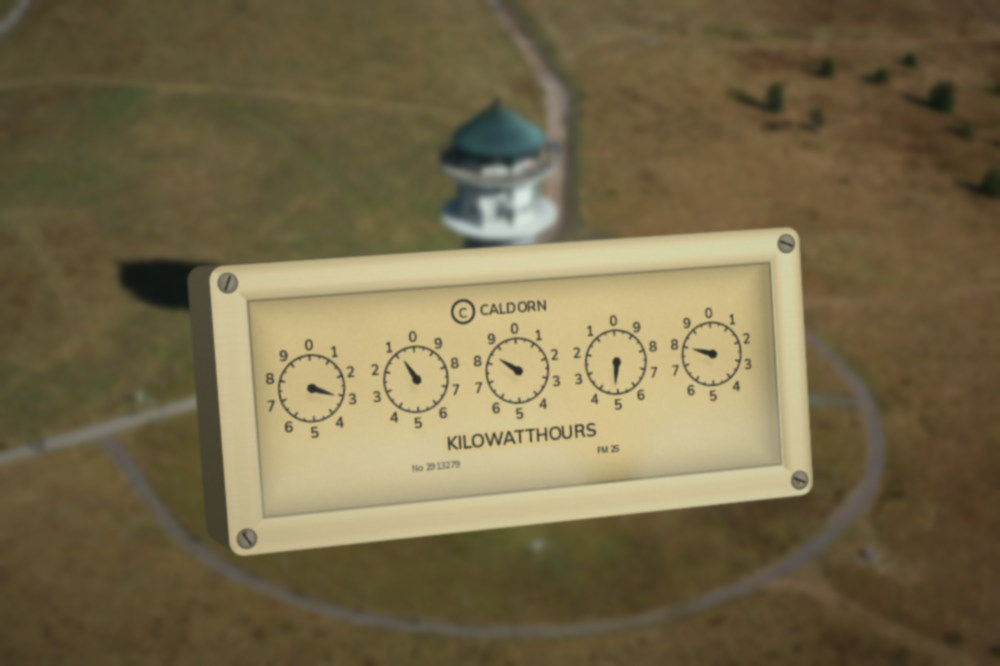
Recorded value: 30848
